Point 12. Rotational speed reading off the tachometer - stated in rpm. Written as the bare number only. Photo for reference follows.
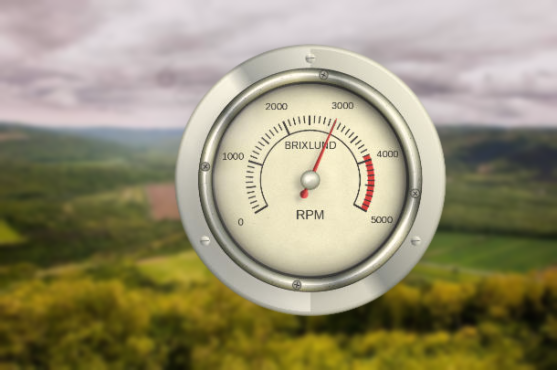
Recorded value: 3000
